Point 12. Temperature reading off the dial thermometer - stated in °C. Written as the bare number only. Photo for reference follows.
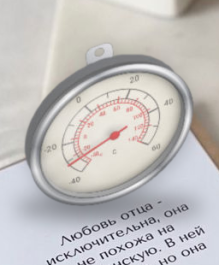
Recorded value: -30
